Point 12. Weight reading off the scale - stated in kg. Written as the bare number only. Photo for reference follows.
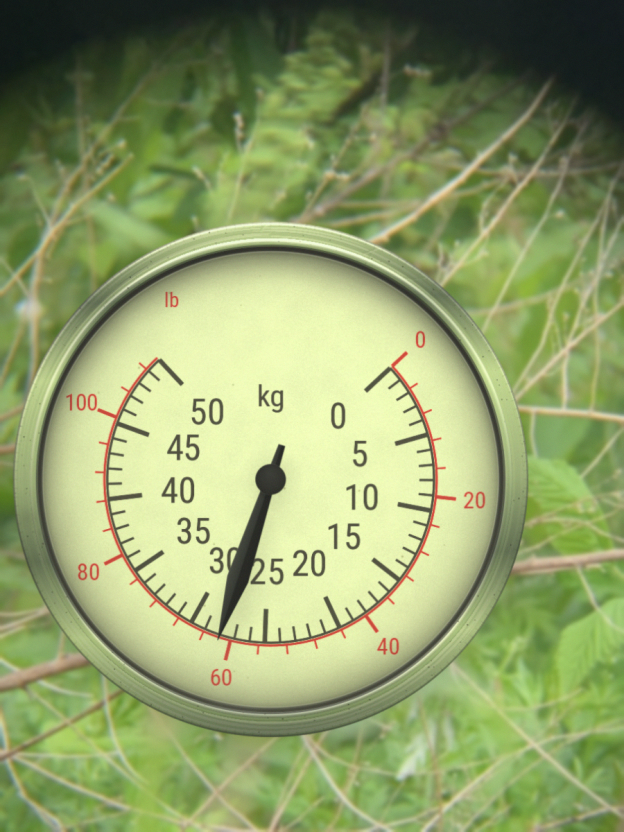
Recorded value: 28
